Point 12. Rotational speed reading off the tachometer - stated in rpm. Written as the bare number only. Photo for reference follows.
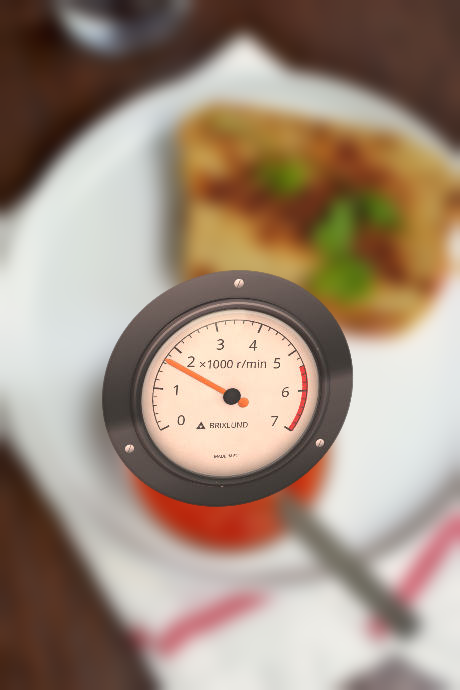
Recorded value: 1700
